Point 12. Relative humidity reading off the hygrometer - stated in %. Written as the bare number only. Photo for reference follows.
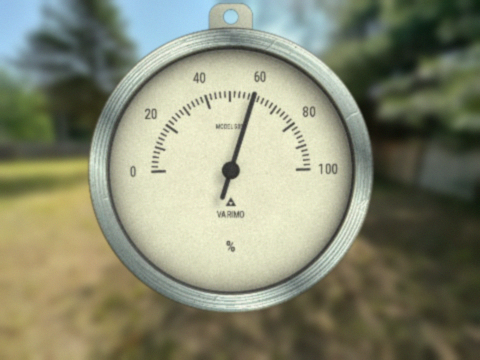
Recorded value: 60
